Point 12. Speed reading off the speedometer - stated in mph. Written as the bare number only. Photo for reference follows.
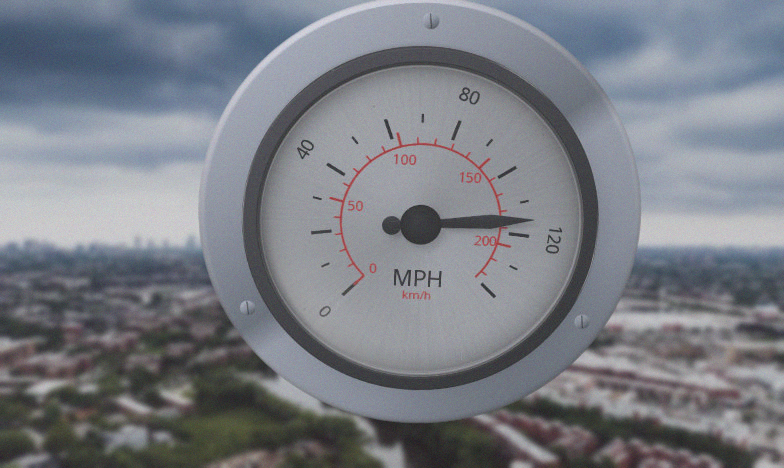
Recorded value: 115
